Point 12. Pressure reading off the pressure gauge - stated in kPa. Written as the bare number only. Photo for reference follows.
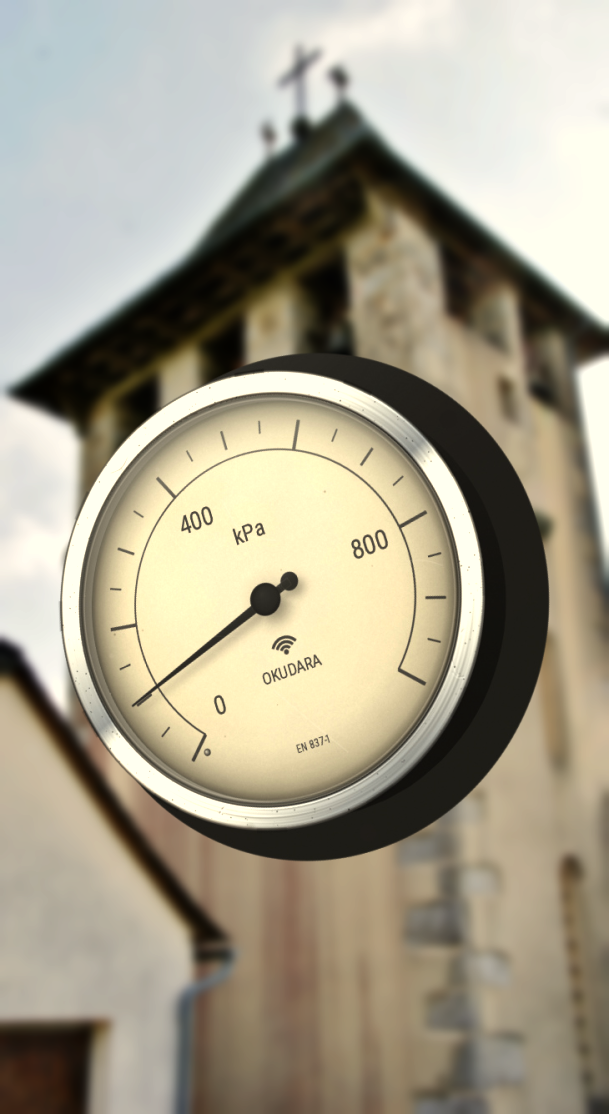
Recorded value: 100
